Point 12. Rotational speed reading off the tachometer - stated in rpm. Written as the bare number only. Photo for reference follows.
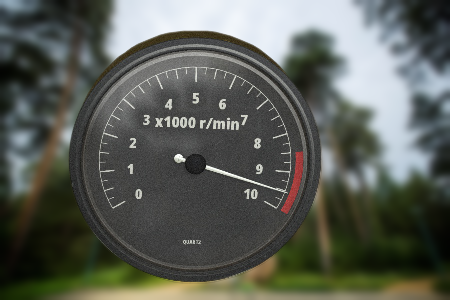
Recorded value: 9500
